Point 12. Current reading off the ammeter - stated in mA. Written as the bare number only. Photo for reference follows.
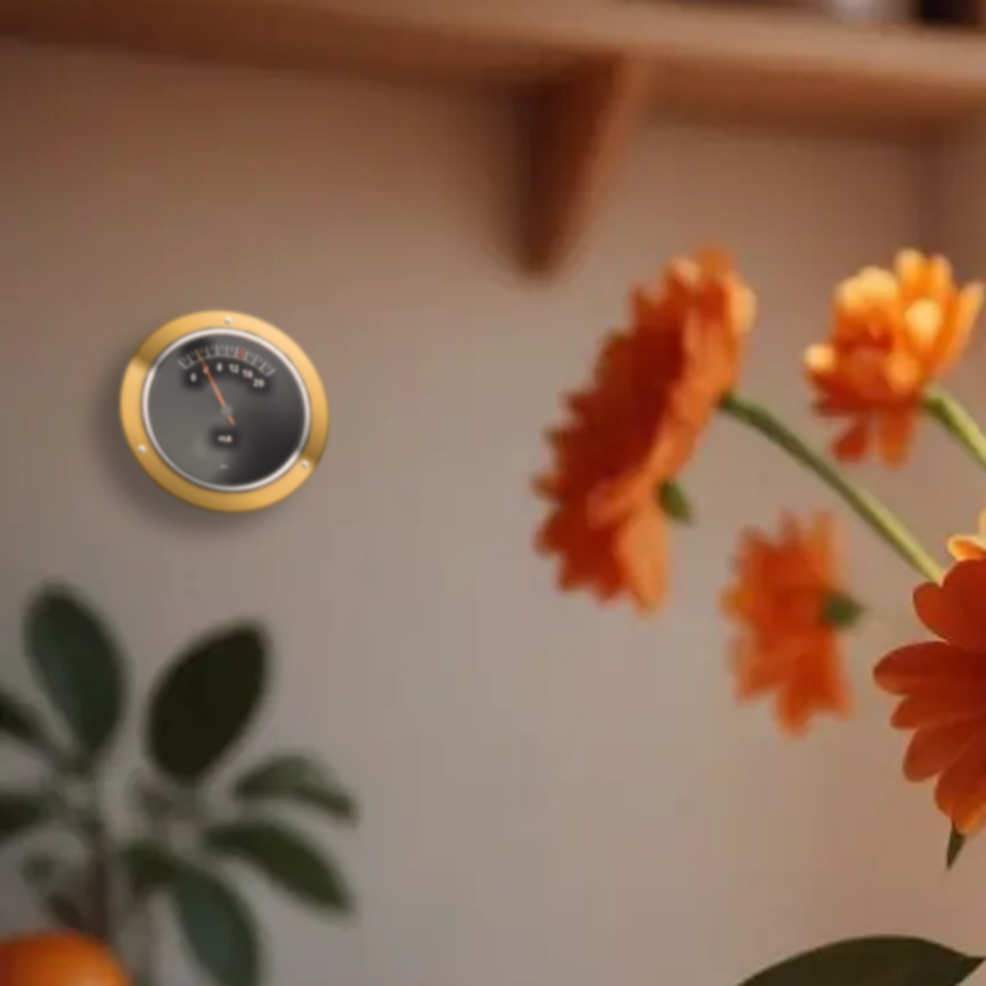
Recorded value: 4
